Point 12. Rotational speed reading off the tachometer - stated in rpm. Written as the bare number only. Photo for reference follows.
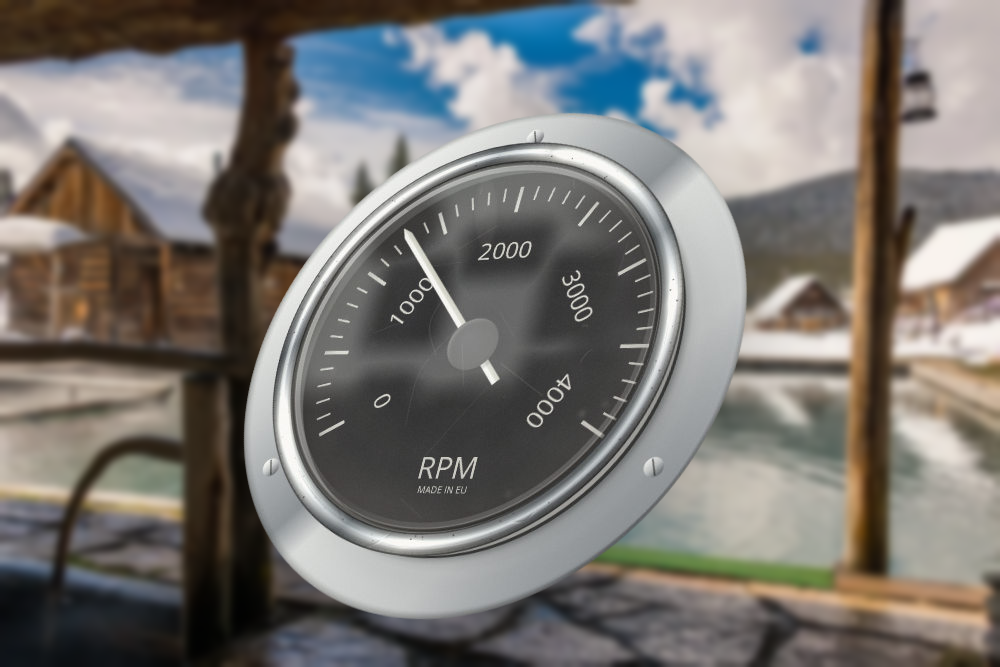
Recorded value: 1300
